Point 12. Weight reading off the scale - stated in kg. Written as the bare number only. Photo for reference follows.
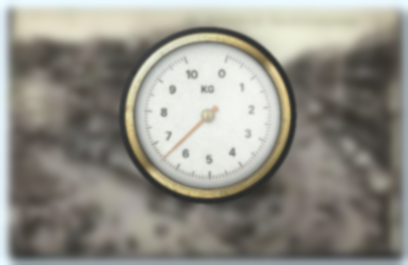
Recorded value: 6.5
